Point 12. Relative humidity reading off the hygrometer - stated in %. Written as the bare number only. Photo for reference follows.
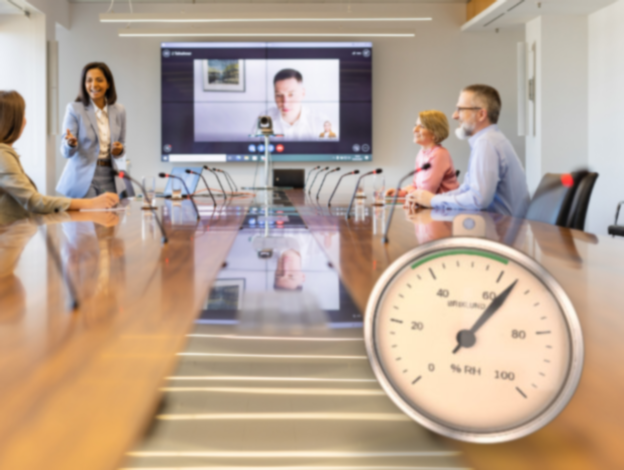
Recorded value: 64
